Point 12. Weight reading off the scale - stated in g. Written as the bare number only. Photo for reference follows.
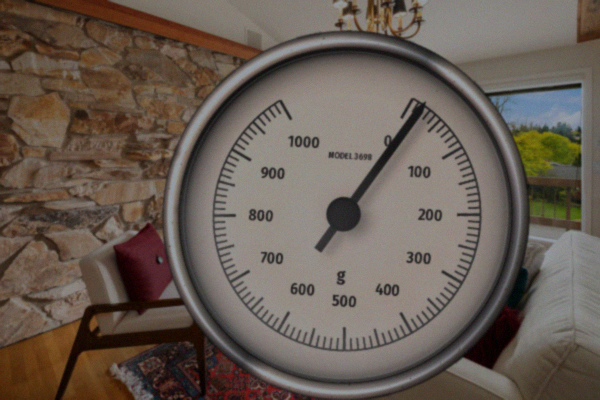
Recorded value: 20
